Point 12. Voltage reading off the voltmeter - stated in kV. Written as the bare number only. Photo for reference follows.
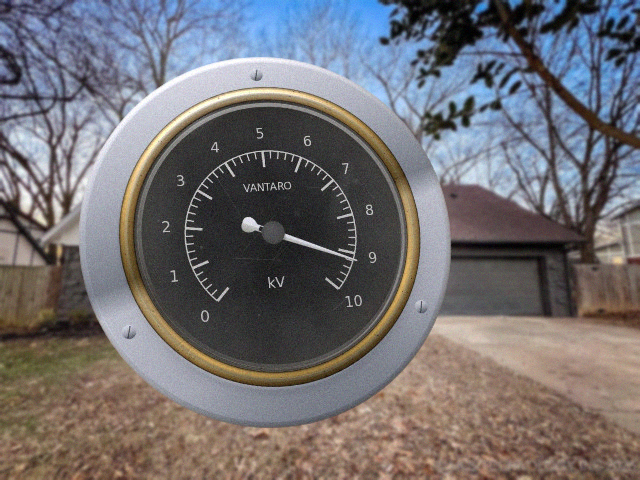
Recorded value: 9.2
